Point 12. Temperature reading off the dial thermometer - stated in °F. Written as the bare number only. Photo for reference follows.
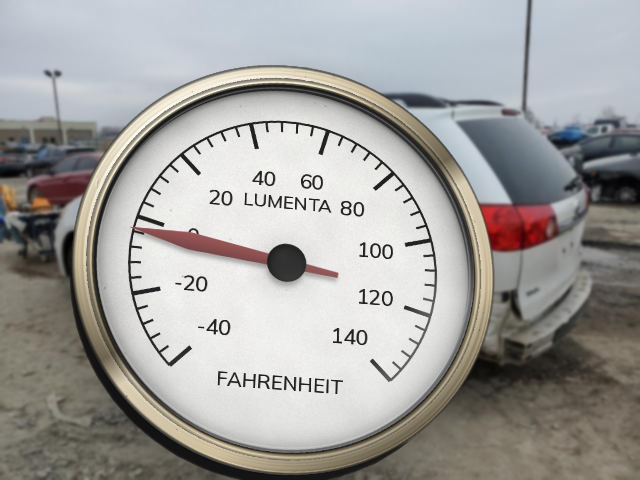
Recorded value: -4
